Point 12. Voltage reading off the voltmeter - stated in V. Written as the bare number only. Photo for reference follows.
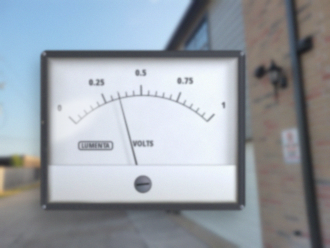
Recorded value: 0.35
